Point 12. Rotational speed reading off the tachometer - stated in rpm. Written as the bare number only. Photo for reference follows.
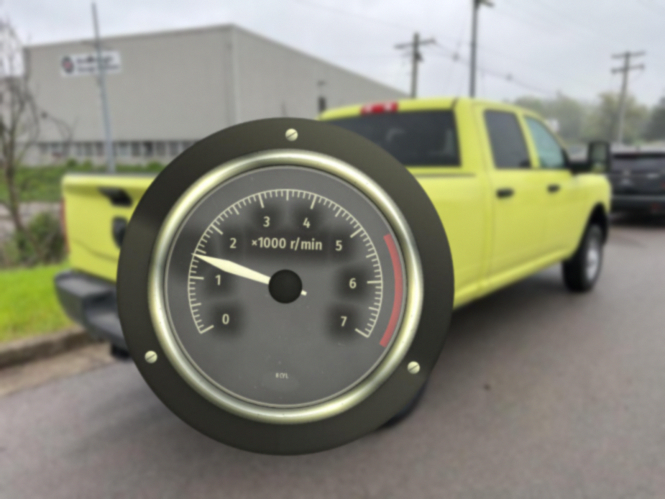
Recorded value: 1400
